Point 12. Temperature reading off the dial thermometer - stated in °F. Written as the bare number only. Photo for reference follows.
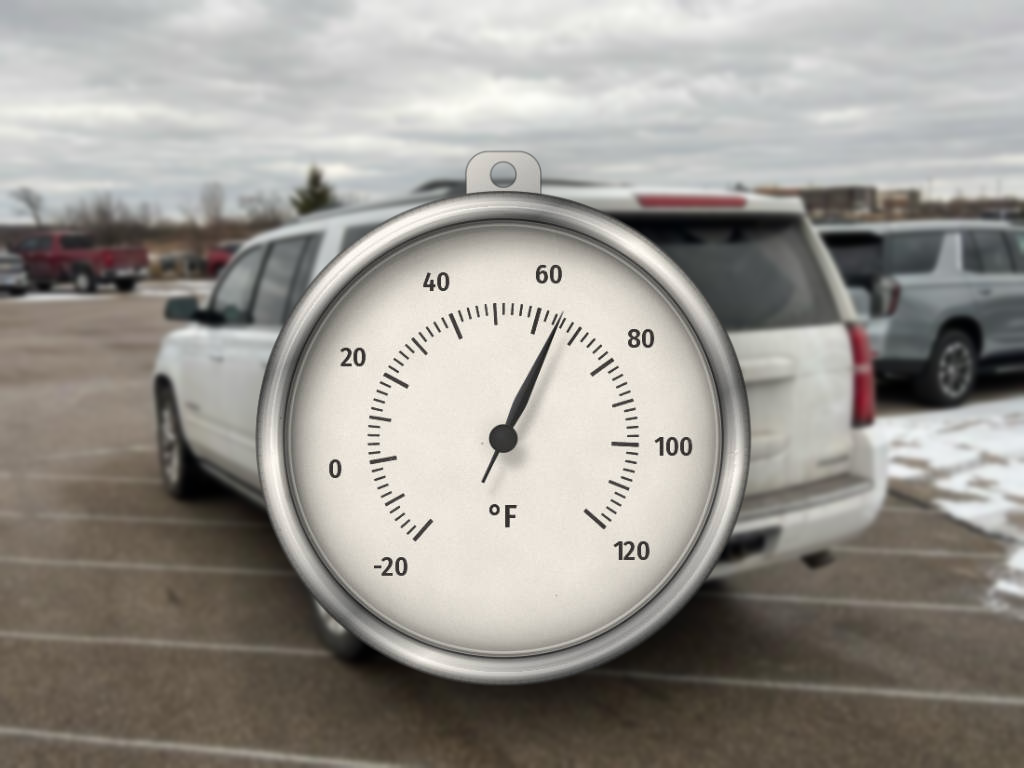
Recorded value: 65
